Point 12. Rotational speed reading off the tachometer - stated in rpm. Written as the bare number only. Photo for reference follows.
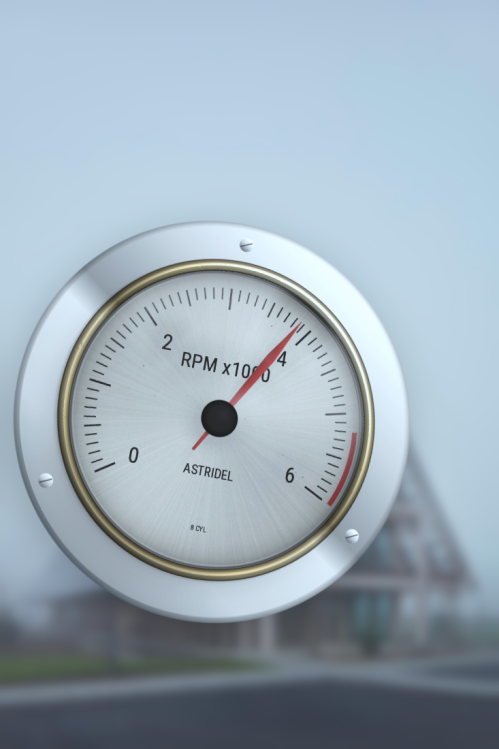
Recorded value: 3850
